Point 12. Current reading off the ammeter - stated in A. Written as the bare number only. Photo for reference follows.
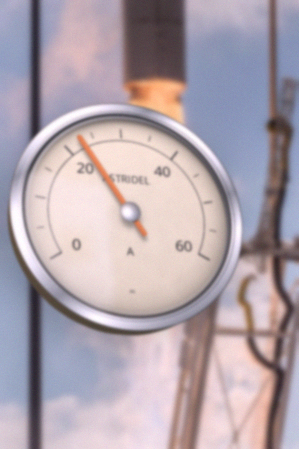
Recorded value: 22.5
